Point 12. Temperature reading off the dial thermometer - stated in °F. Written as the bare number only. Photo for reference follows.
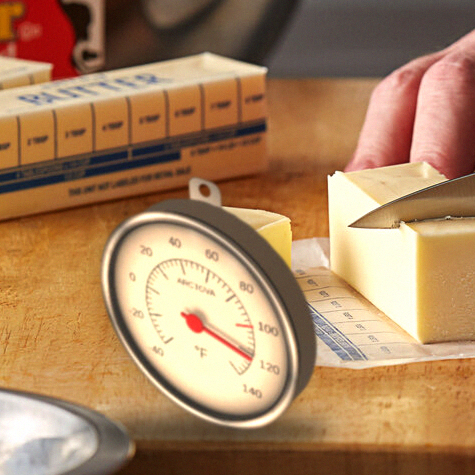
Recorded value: 120
